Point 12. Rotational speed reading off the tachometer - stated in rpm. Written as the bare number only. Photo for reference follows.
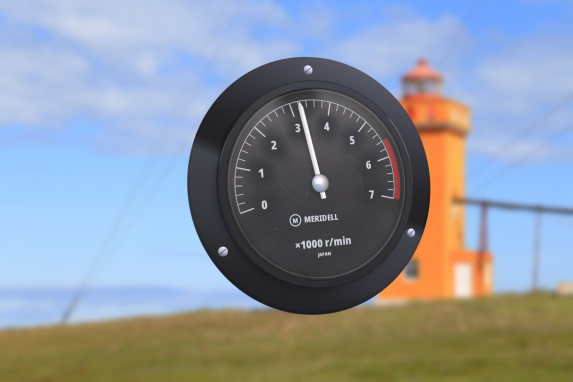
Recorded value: 3200
